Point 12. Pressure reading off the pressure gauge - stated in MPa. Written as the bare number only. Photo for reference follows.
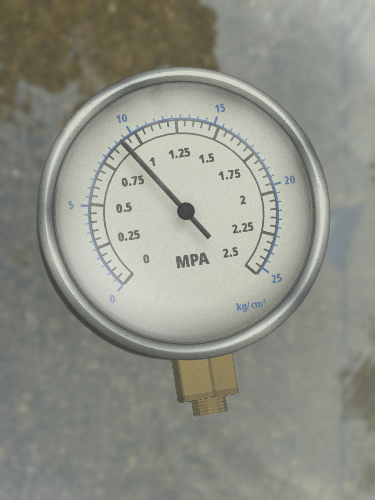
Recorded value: 0.9
